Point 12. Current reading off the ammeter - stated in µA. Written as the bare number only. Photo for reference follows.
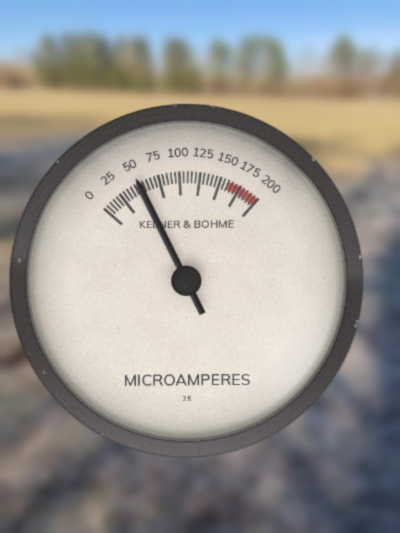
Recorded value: 50
